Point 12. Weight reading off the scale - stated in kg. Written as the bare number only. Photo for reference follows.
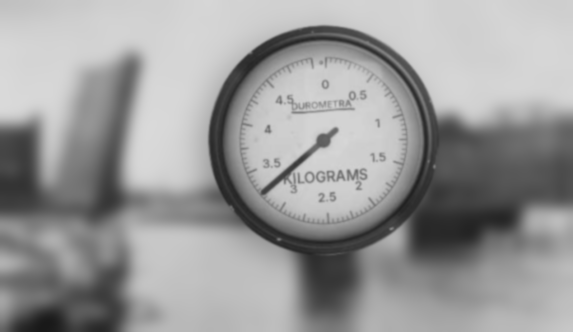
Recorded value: 3.25
